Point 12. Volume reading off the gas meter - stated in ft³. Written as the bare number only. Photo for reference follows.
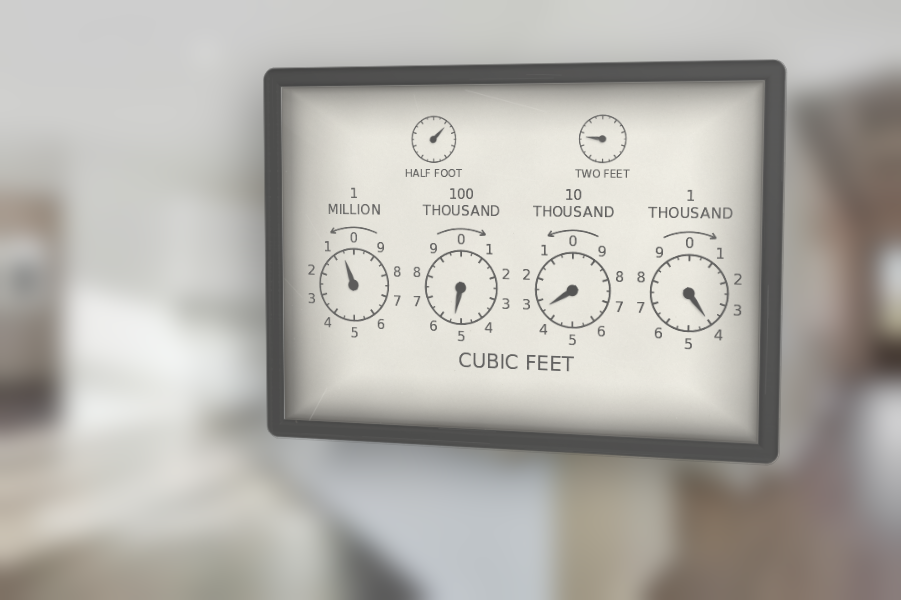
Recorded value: 53400
